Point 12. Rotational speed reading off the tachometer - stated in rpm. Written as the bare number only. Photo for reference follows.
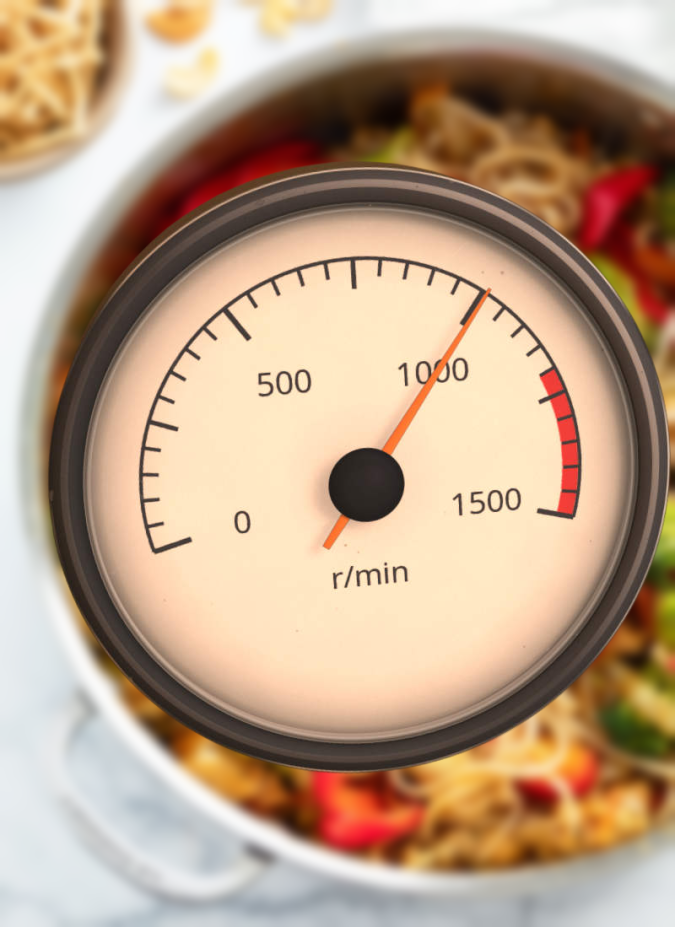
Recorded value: 1000
